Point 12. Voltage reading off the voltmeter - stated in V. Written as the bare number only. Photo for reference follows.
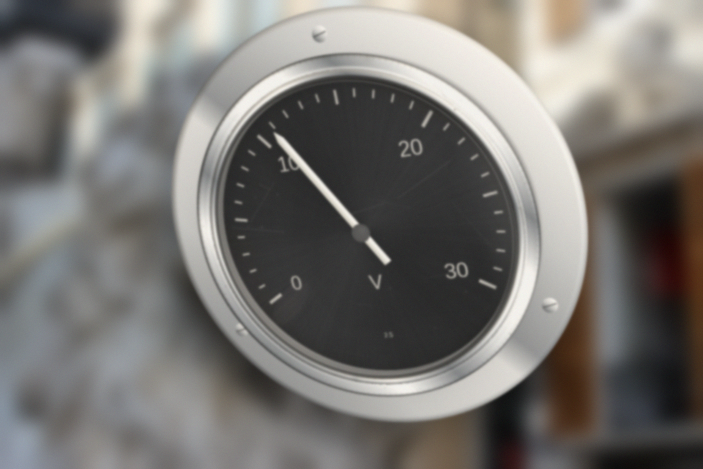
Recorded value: 11
